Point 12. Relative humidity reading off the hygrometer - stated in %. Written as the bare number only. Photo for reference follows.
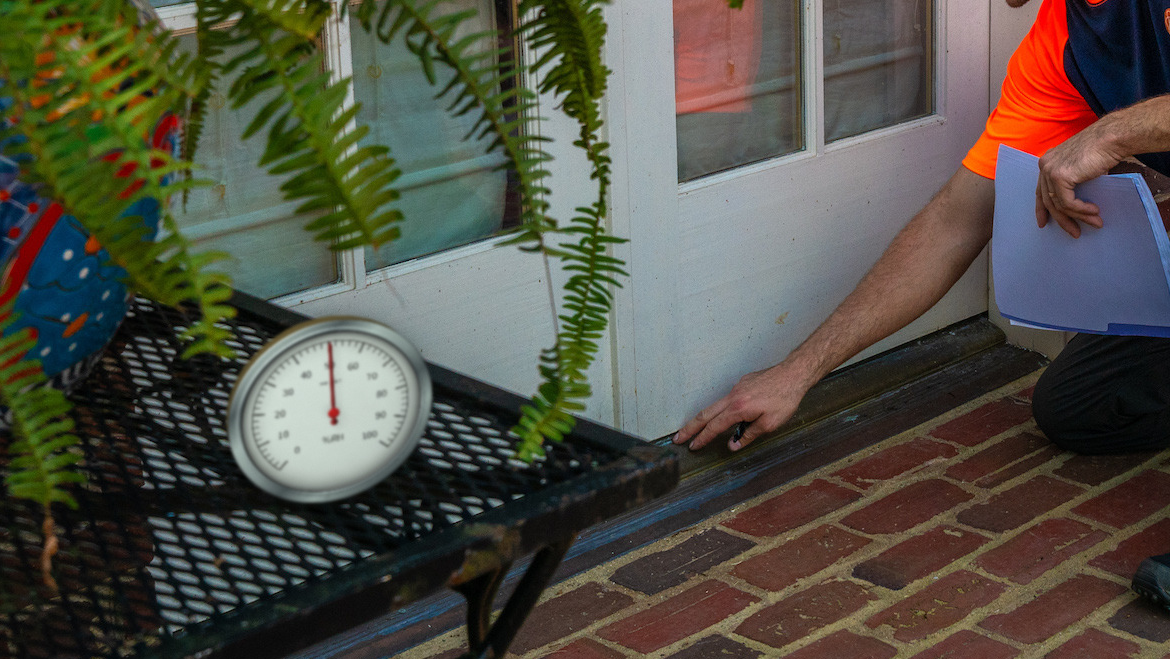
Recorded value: 50
